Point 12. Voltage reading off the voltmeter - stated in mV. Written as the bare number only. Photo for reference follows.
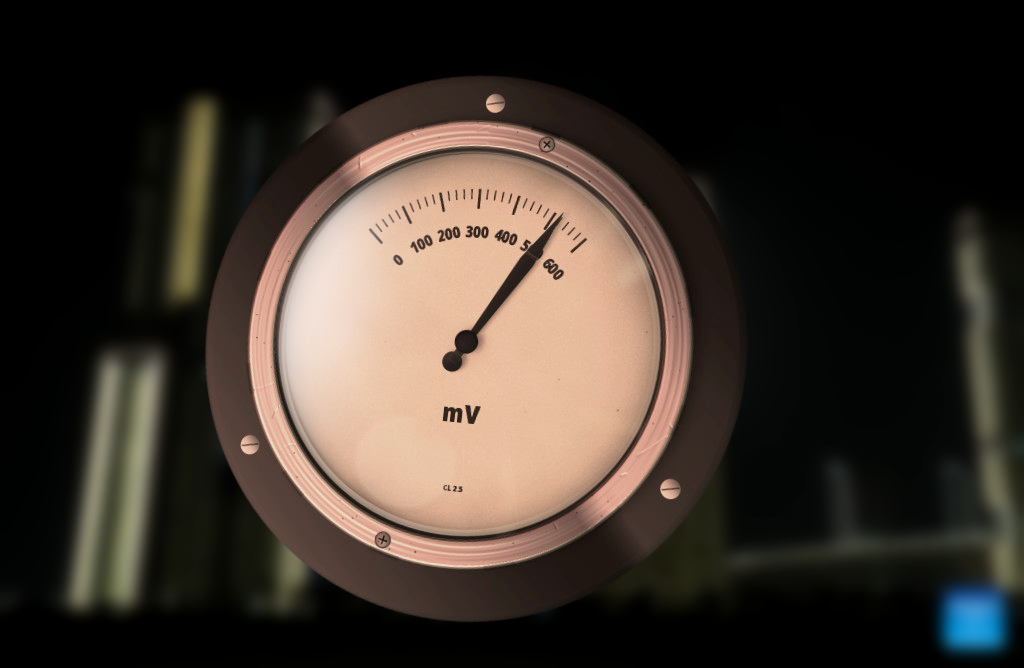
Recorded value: 520
